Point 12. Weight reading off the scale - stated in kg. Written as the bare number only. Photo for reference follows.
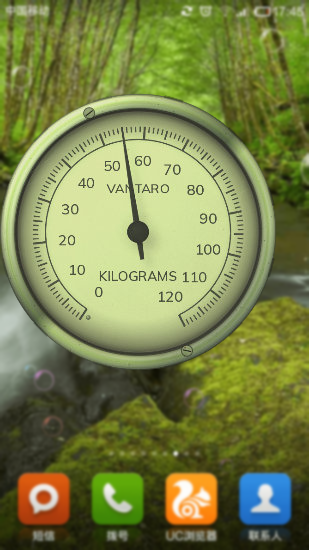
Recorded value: 55
